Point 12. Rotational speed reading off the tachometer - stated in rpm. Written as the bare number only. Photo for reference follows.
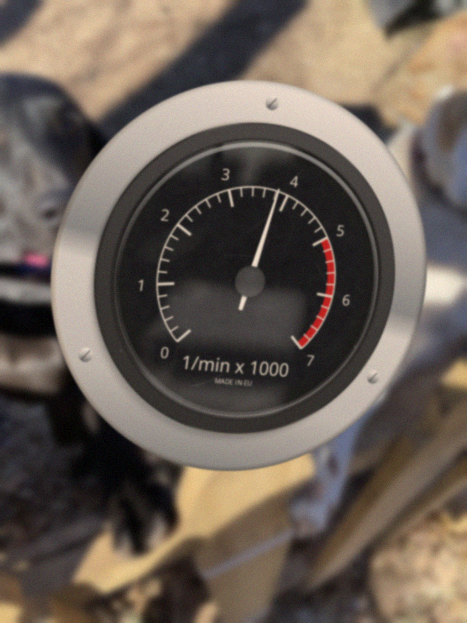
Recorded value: 3800
